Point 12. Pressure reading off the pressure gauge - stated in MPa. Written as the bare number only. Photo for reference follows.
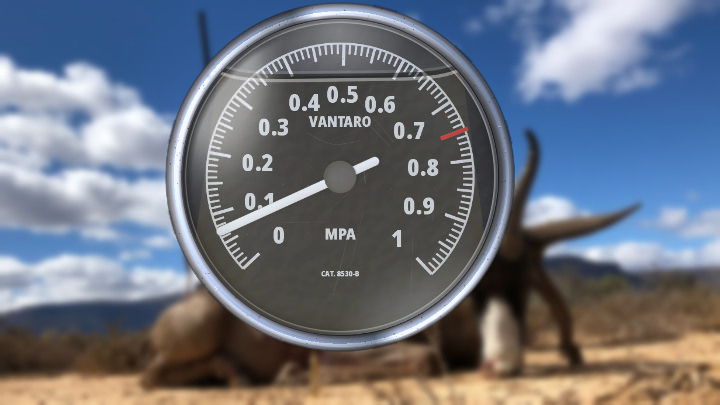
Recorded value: 0.07
